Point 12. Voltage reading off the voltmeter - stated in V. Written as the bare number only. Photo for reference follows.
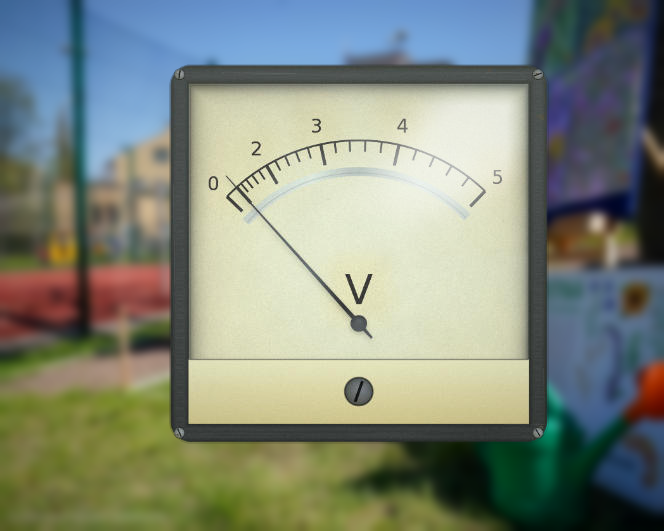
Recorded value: 1
